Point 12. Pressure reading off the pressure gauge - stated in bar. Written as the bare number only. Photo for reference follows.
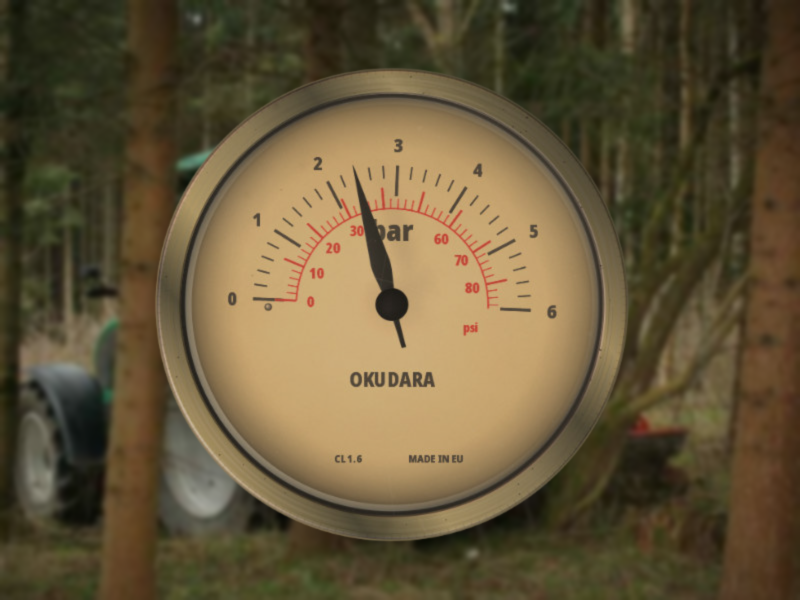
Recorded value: 2.4
